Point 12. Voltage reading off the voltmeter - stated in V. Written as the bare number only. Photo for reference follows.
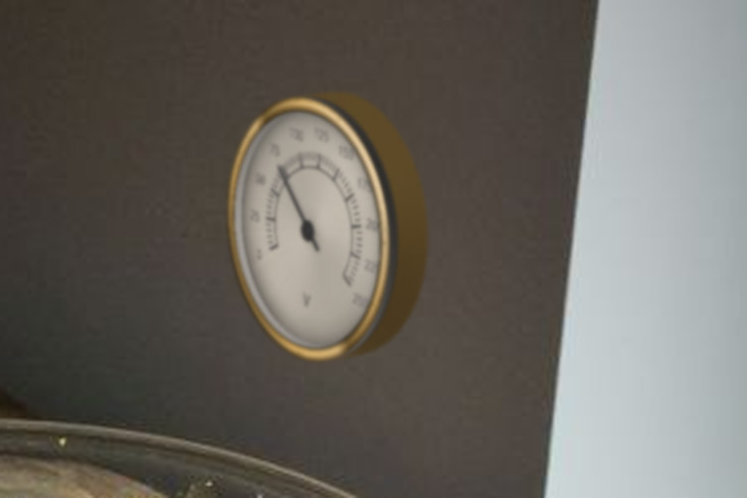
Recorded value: 75
